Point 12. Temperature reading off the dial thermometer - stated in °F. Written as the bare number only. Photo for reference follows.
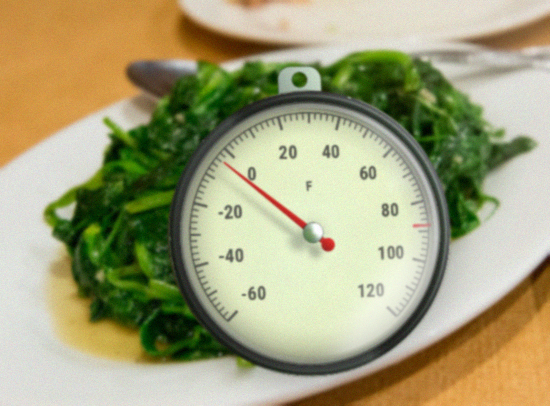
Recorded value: -4
